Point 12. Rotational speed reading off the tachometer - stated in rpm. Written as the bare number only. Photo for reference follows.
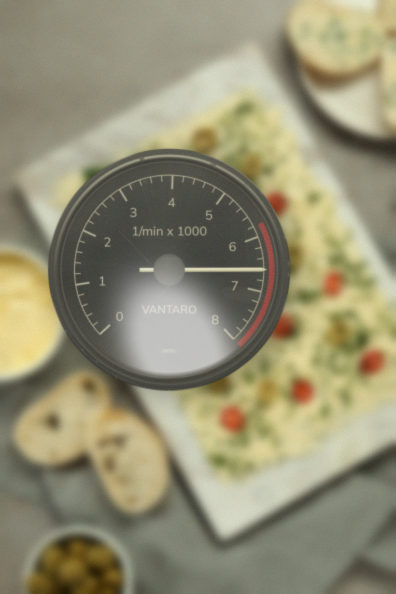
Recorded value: 6600
